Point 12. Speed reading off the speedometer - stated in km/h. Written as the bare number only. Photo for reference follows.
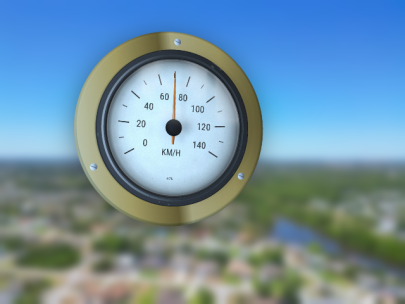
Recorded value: 70
